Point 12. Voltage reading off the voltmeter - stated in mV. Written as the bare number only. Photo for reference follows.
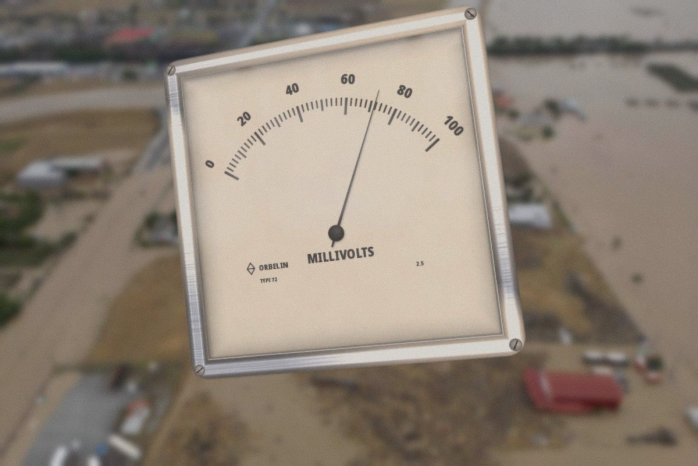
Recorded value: 72
